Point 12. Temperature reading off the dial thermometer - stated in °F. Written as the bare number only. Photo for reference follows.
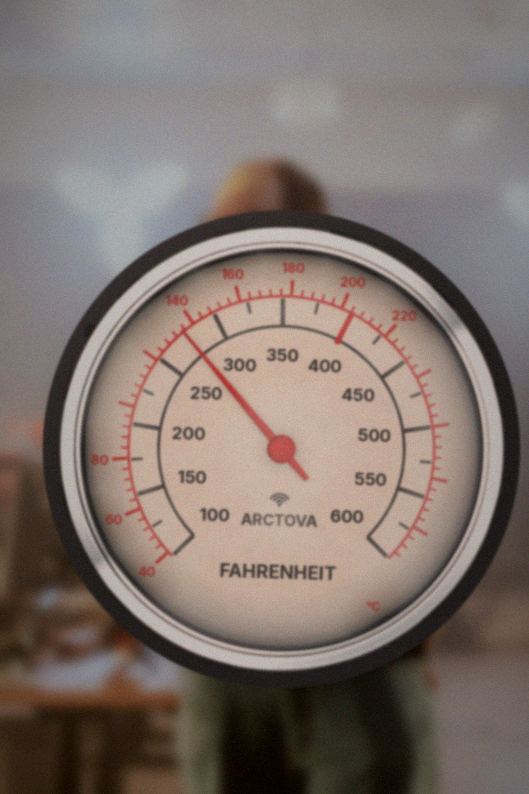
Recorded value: 275
